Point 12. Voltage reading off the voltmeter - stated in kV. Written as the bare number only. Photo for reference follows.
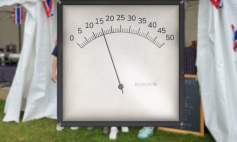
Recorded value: 15
